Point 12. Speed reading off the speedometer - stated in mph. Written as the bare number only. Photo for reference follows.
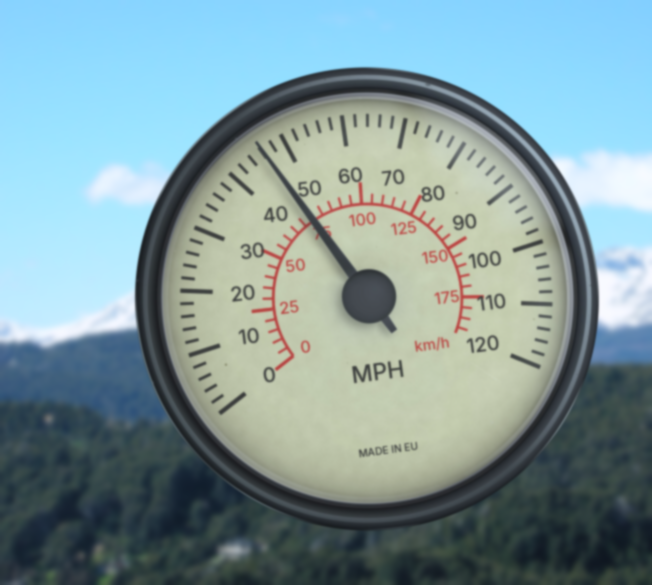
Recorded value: 46
